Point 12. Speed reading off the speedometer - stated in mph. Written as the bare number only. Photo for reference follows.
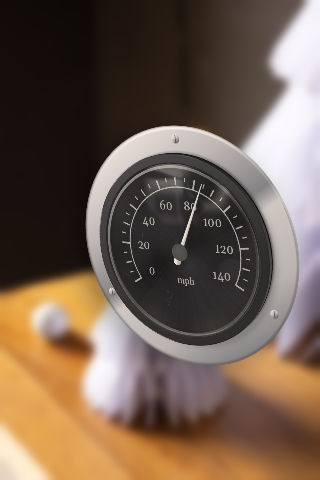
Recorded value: 85
